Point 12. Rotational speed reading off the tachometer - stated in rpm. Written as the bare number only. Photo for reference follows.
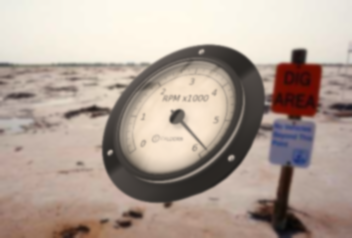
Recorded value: 5800
